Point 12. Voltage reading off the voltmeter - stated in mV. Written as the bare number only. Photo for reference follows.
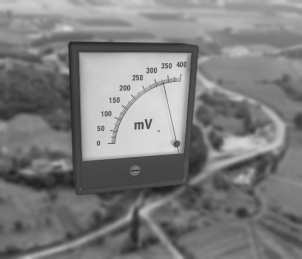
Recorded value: 325
